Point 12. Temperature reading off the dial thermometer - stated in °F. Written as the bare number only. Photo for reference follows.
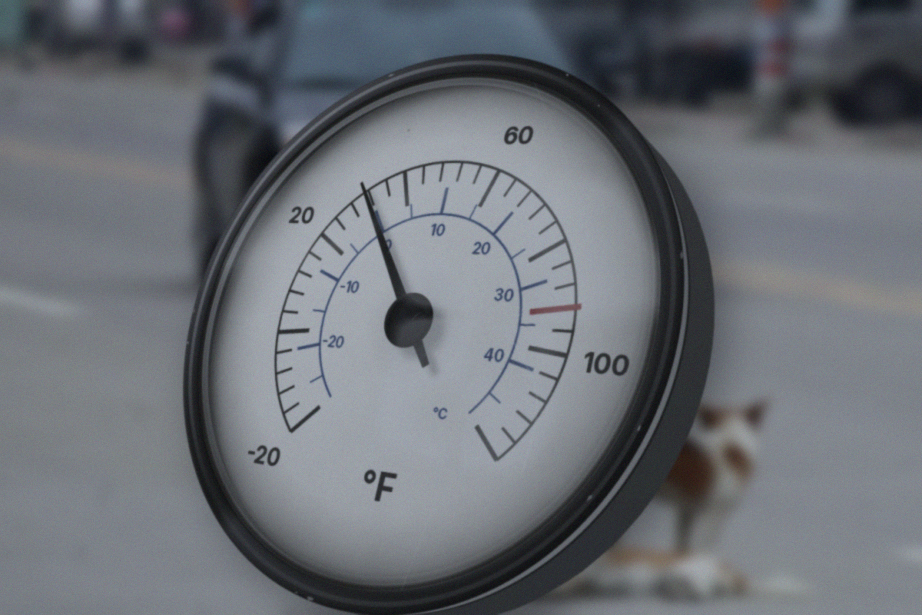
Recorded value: 32
